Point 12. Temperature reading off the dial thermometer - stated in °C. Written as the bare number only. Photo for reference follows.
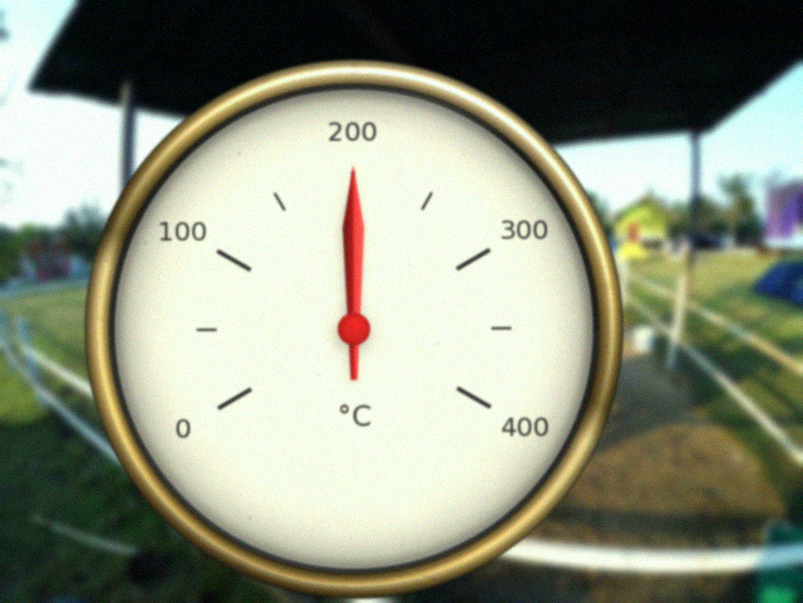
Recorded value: 200
